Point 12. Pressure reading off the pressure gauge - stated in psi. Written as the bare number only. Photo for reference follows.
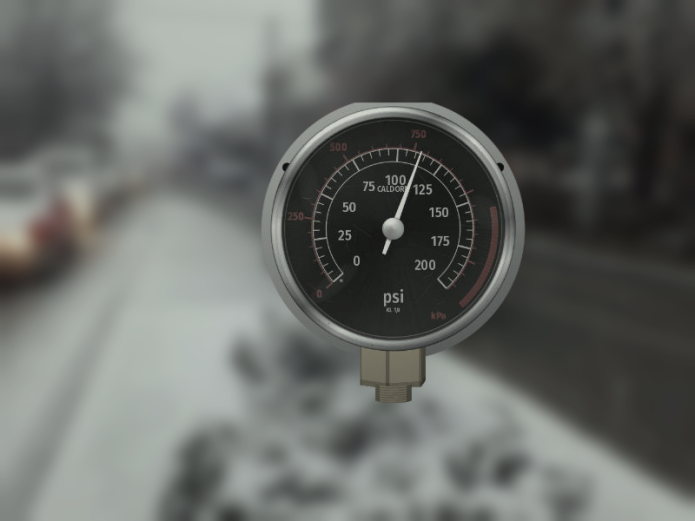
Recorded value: 112.5
